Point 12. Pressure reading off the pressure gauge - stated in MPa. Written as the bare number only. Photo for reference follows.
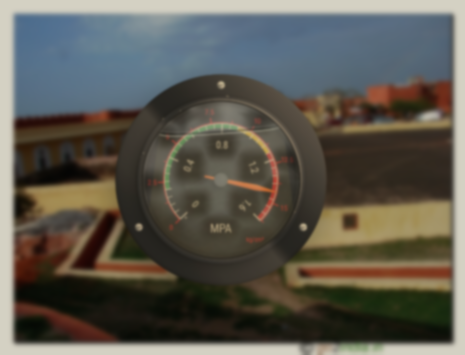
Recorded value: 1.4
